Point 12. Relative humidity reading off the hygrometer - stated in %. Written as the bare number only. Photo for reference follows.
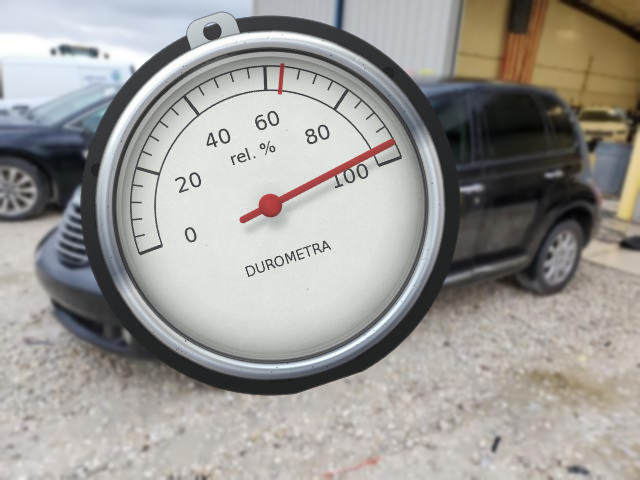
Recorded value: 96
